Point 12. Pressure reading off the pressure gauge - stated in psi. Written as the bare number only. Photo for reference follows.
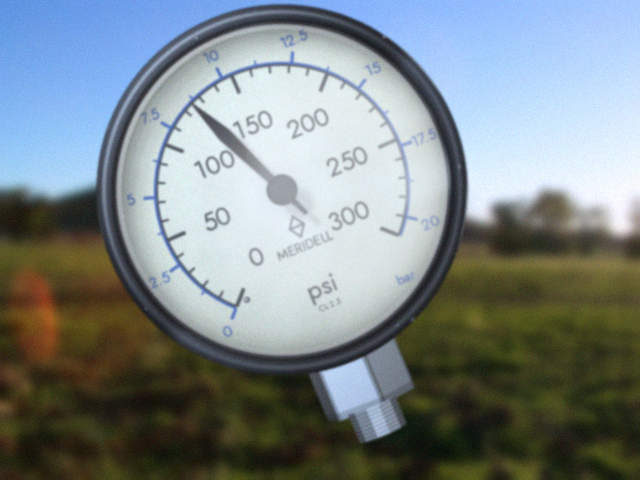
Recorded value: 125
